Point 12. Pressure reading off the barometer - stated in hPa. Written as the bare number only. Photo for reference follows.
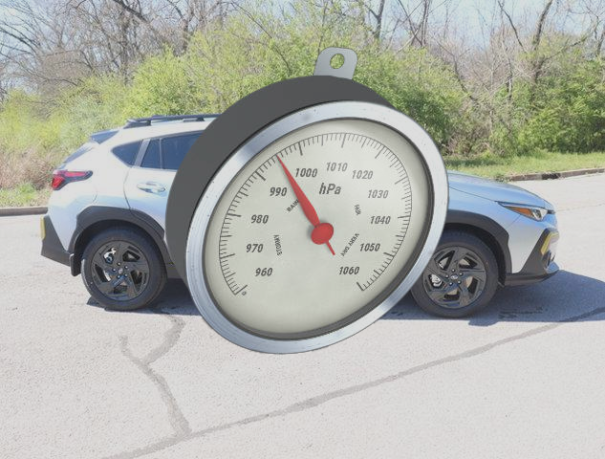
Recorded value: 995
